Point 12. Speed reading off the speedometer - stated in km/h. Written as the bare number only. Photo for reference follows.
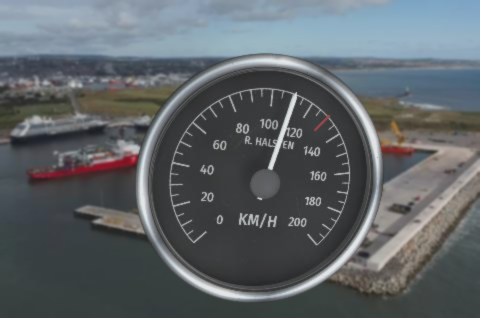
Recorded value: 110
